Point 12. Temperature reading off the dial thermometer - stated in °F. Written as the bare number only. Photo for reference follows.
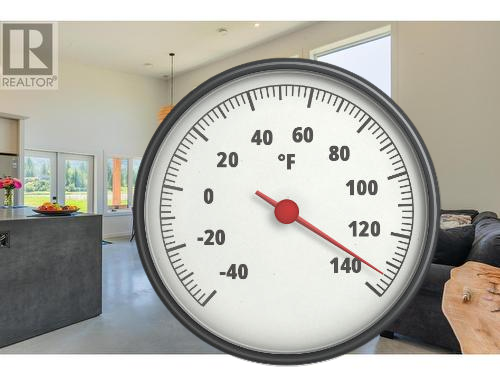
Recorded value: 134
